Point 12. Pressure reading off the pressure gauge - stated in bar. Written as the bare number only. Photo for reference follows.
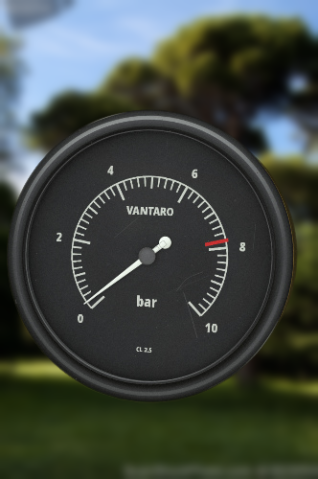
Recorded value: 0.2
